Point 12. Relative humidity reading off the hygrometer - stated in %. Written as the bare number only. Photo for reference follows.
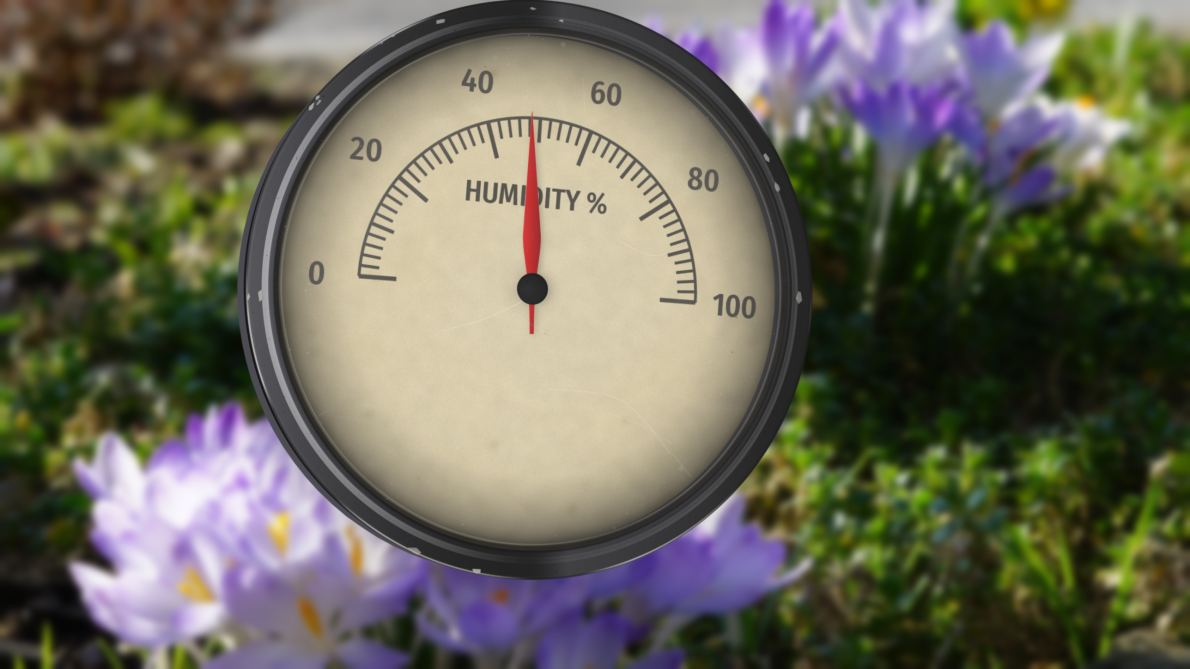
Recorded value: 48
